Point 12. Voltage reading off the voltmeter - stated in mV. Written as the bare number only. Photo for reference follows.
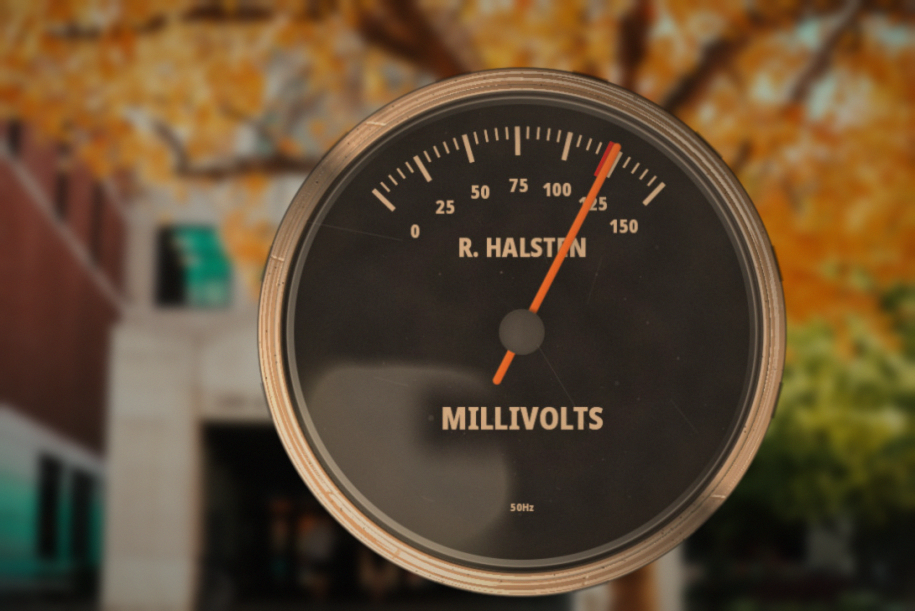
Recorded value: 122.5
